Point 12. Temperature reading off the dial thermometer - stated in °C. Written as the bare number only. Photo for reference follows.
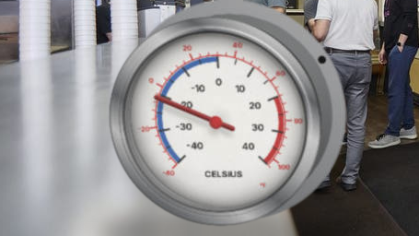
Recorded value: -20
